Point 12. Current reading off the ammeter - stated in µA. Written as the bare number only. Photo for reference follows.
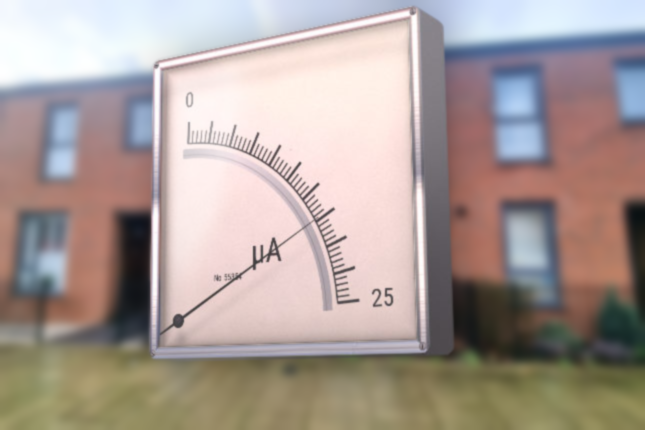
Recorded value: 17.5
